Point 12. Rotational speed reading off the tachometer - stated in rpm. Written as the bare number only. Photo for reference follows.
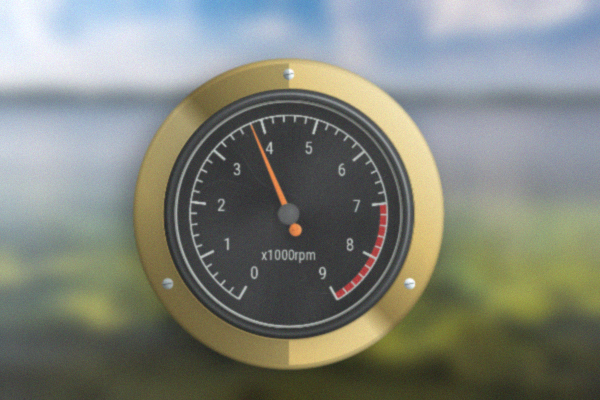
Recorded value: 3800
